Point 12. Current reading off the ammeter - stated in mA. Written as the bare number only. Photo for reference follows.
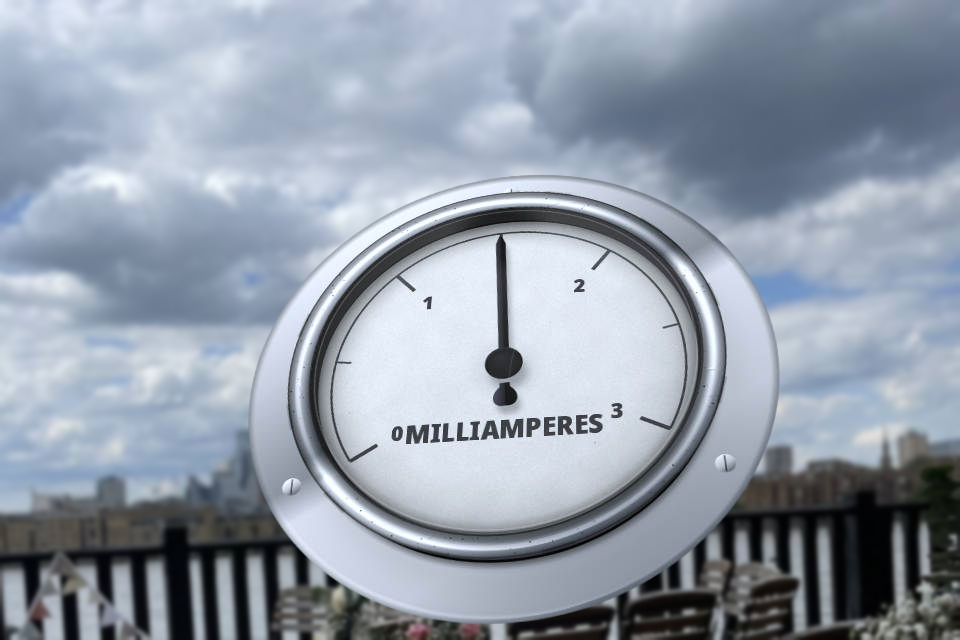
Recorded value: 1.5
